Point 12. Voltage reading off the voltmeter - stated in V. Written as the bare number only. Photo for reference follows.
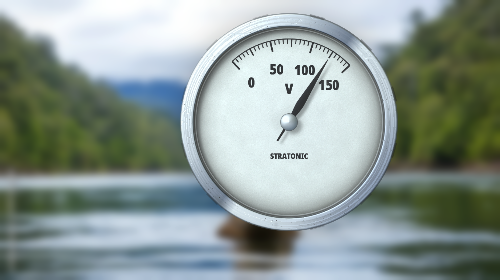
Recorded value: 125
